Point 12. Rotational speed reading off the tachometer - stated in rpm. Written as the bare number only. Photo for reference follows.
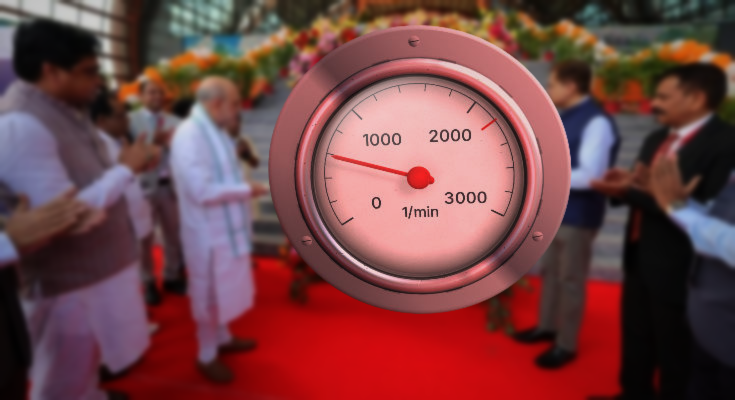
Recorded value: 600
